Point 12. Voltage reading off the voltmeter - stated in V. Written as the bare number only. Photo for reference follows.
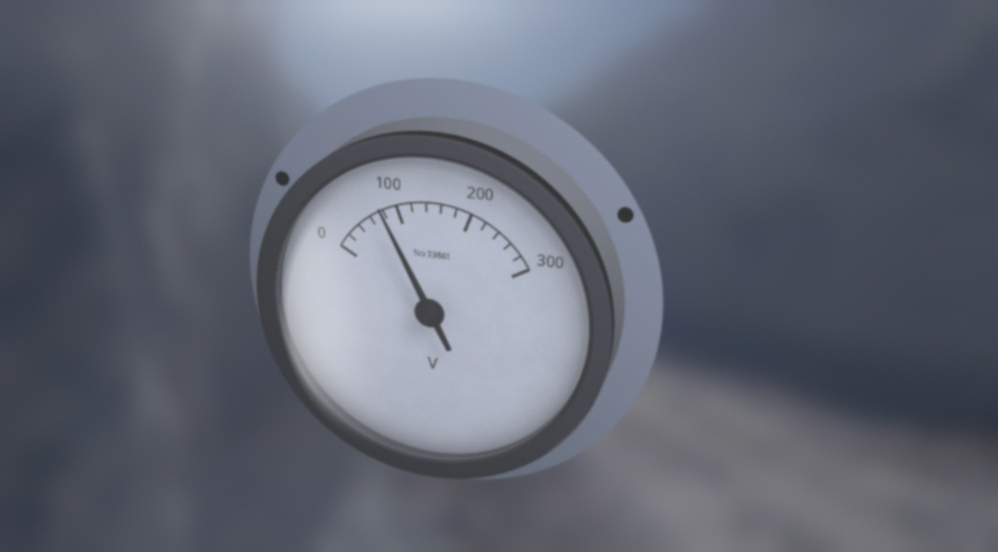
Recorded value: 80
